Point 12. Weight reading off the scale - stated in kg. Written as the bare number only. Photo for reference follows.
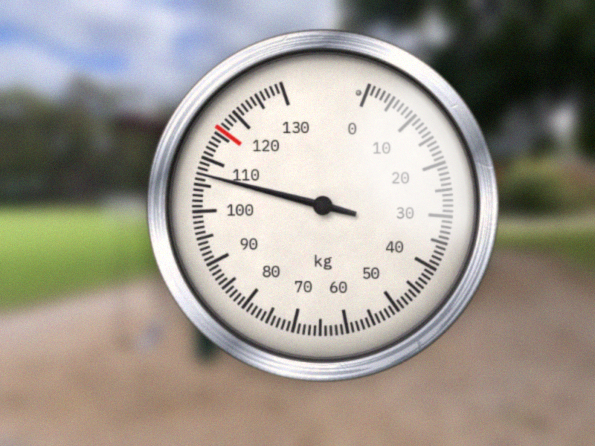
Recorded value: 107
